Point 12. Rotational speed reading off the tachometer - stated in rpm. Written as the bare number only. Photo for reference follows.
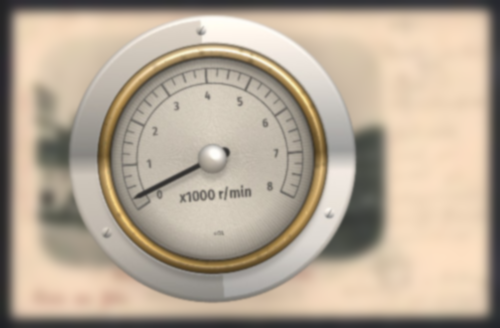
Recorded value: 250
